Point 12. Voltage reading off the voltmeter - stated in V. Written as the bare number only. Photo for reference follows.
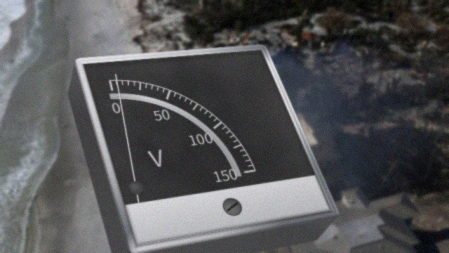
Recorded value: 5
